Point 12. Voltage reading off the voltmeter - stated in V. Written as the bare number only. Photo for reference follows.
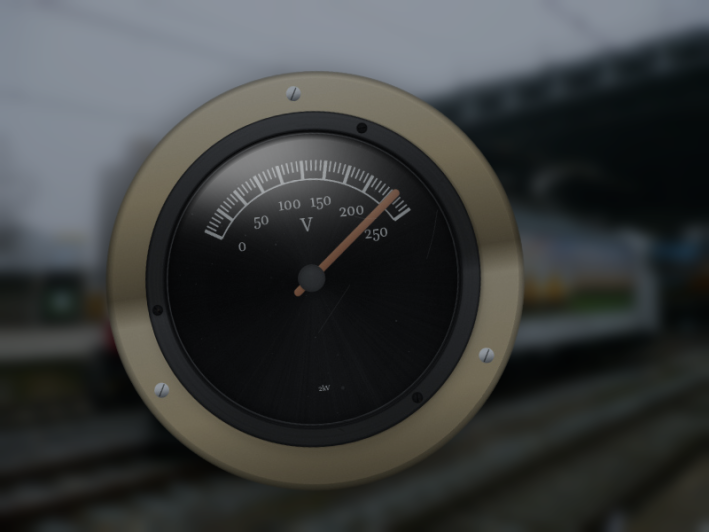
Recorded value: 230
